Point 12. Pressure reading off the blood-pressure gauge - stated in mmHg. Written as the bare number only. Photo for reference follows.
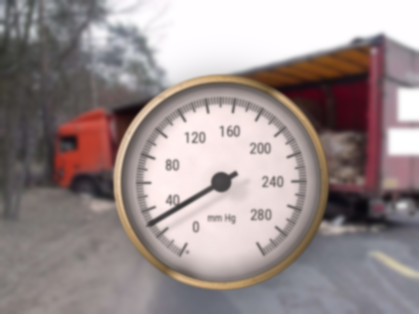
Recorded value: 30
